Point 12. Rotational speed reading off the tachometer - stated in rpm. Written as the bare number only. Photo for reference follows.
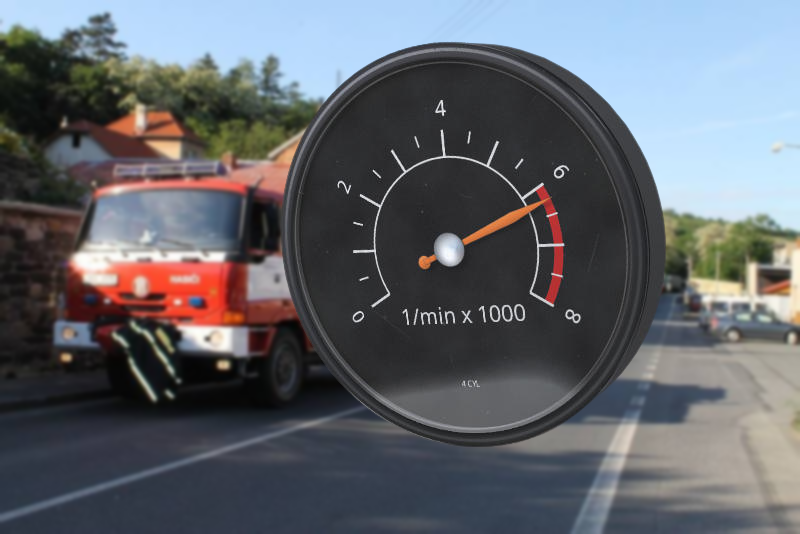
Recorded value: 6250
